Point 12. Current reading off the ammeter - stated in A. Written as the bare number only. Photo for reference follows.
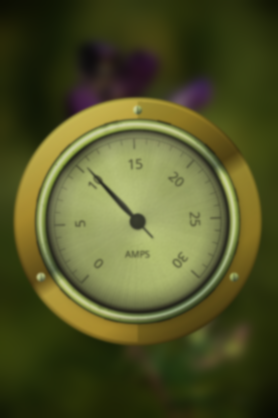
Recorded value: 10.5
